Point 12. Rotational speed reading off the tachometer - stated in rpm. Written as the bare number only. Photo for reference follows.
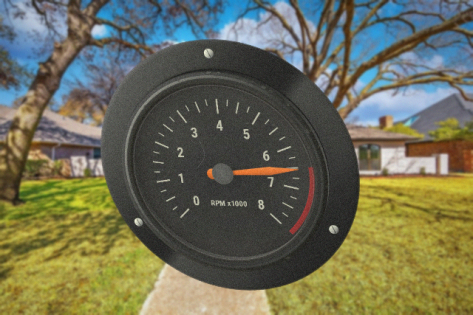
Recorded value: 6500
